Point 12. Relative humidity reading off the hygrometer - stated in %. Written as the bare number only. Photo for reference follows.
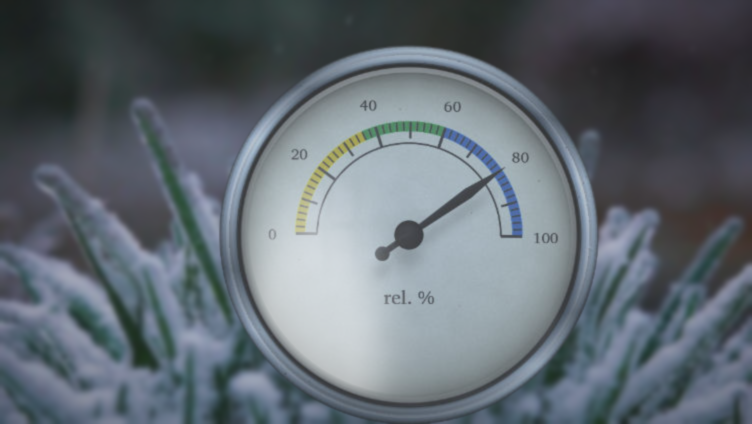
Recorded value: 80
